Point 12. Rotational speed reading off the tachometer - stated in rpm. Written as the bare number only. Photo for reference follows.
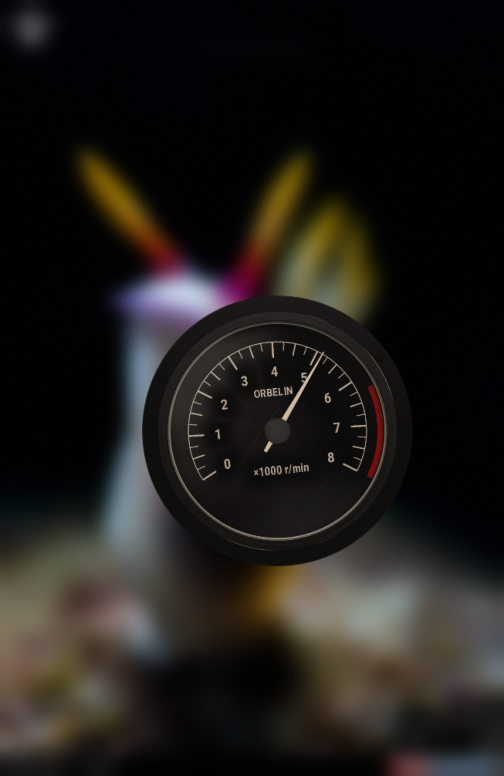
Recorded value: 5125
